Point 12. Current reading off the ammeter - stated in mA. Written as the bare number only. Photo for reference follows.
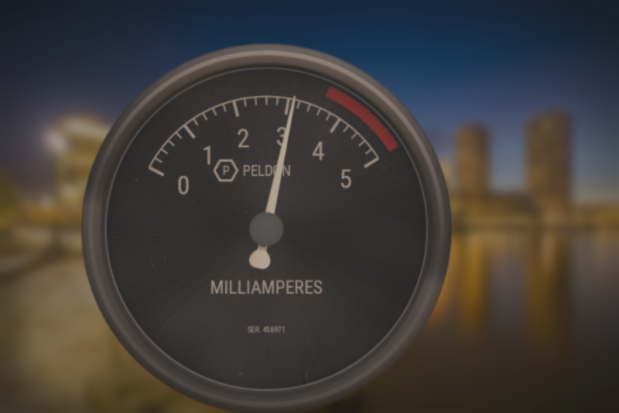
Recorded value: 3.1
